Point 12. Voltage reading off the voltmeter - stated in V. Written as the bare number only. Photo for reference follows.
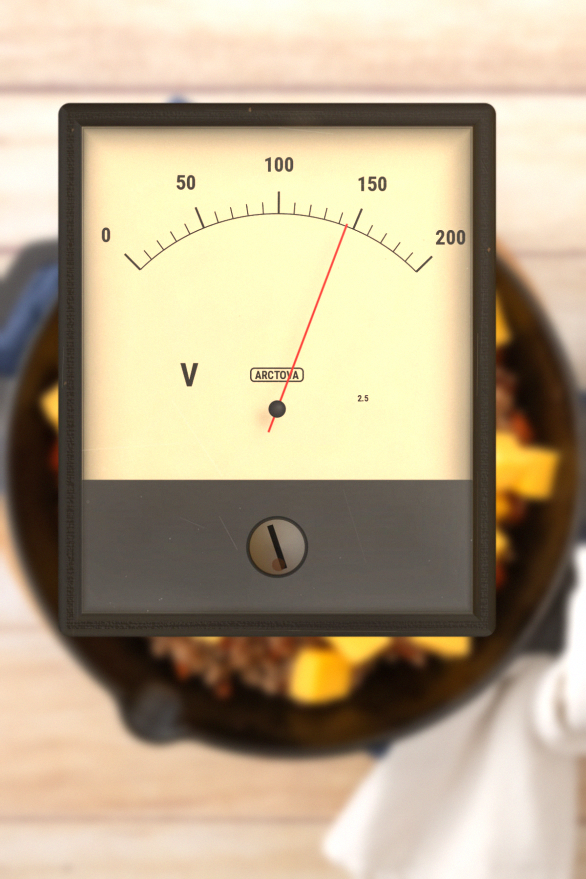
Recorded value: 145
